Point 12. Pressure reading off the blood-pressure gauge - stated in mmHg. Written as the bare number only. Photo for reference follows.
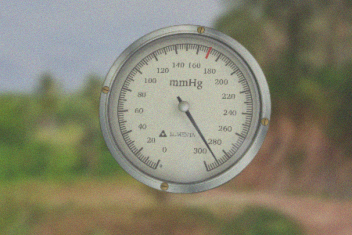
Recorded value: 290
